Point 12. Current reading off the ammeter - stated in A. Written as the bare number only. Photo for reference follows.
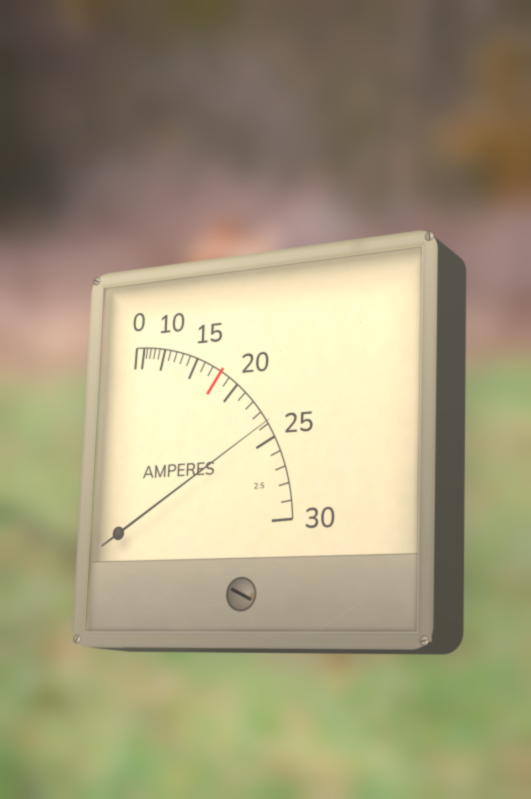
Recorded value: 24
